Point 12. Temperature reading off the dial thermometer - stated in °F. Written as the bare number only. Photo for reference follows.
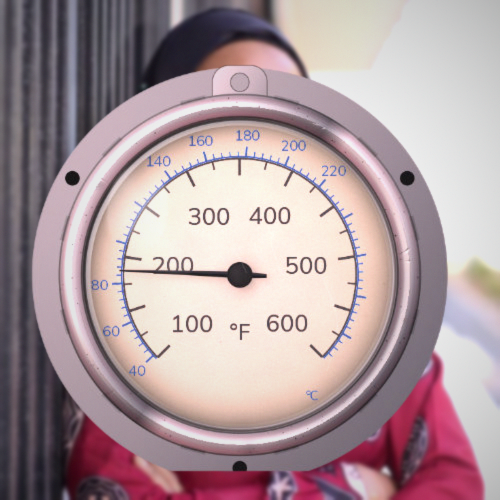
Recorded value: 187.5
